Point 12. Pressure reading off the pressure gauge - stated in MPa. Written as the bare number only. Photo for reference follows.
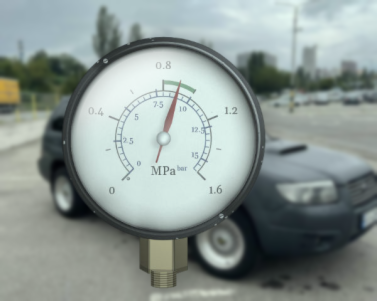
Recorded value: 0.9
